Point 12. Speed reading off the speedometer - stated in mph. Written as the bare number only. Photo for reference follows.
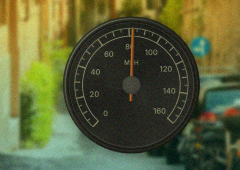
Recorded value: 82.5
